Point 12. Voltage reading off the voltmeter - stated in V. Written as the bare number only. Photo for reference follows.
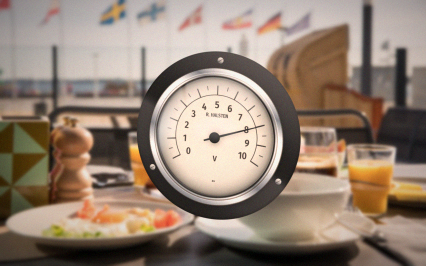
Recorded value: 8
